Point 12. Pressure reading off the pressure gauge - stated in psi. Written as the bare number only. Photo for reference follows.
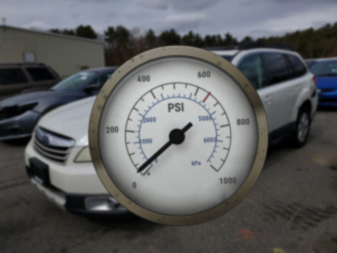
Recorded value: 25
